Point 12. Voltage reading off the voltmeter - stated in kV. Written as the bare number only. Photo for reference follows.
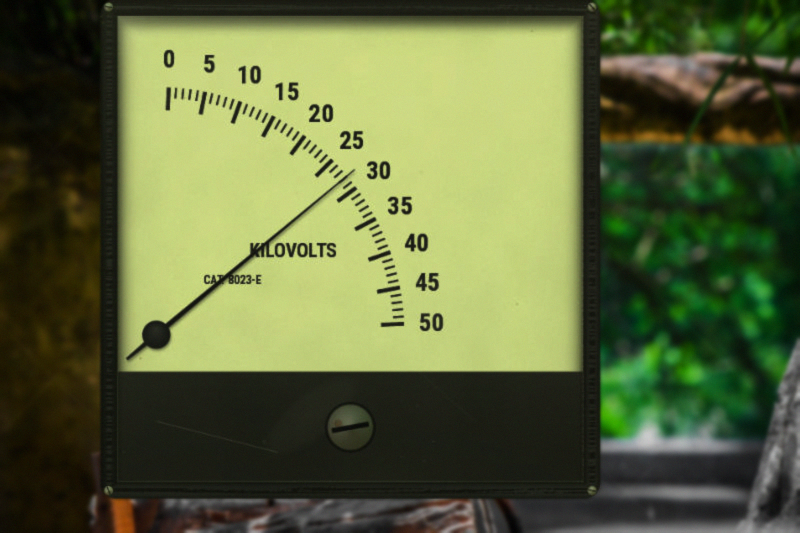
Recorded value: 28
